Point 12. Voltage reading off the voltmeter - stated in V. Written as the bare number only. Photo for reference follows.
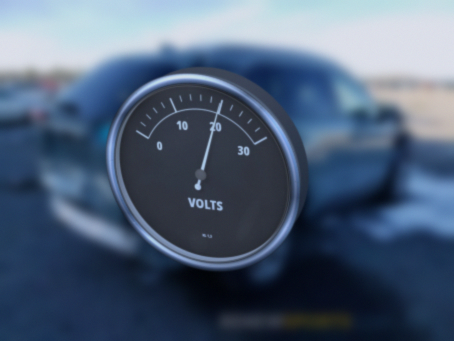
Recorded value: 20
